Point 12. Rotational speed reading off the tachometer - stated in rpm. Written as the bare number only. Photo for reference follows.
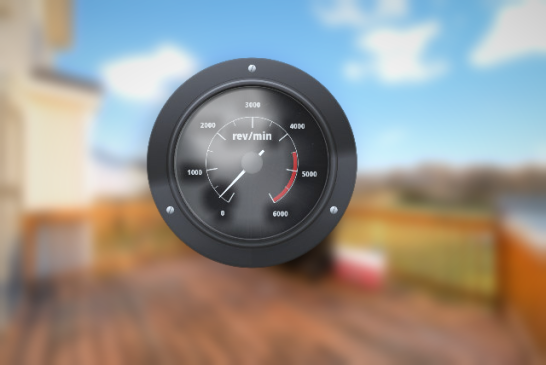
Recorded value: 250
